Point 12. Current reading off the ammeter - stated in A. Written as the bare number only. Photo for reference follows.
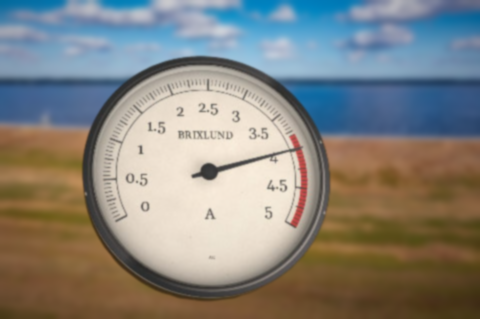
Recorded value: 4
